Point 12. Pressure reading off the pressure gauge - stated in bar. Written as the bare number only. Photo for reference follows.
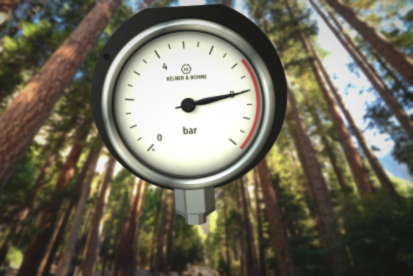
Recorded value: 8
